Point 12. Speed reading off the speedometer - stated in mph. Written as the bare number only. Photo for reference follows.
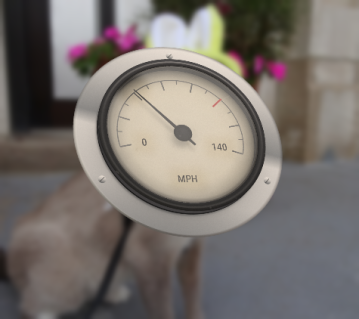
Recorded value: 40
